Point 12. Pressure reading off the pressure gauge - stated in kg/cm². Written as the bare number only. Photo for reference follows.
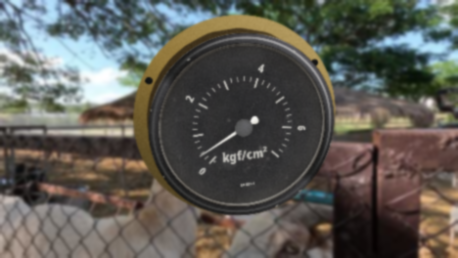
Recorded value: 0.4
